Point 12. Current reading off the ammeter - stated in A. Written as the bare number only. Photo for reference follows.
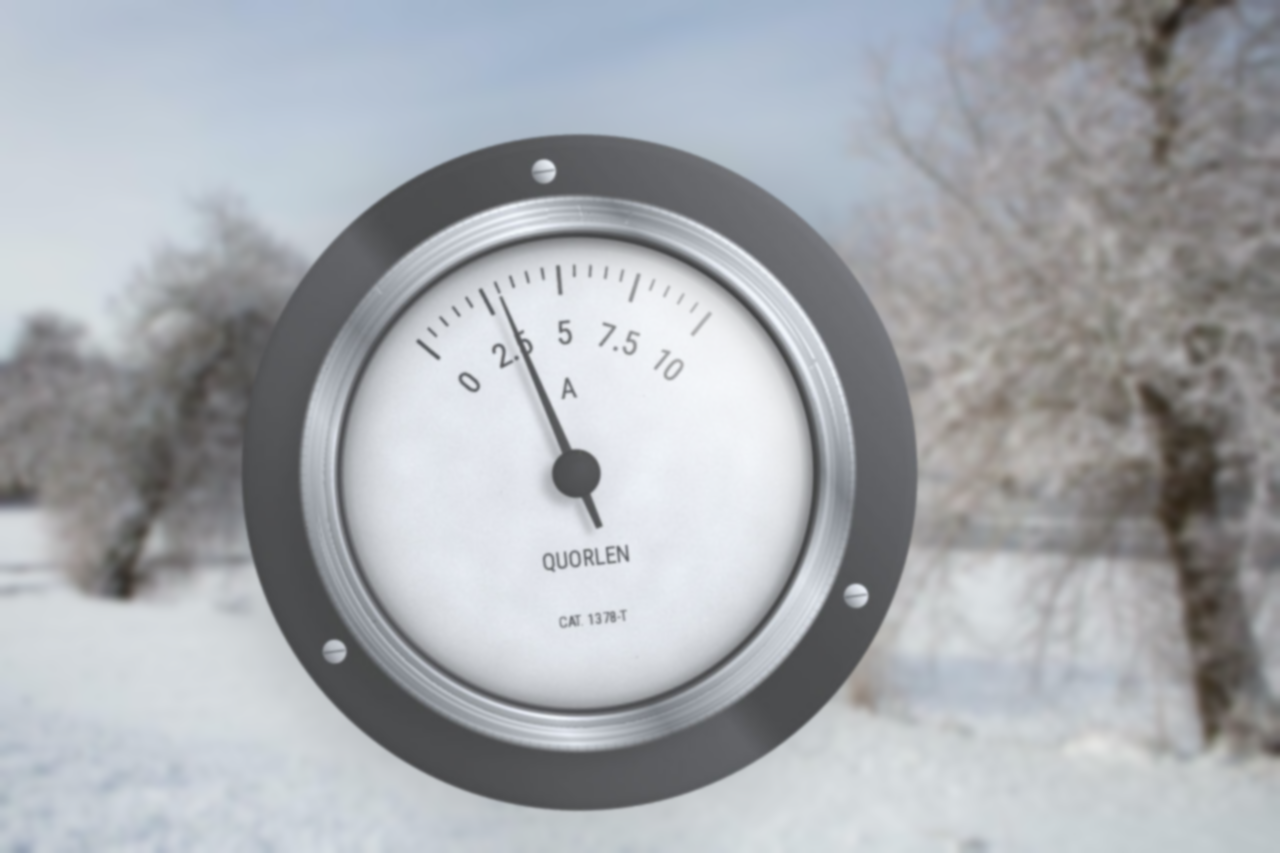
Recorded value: 3
